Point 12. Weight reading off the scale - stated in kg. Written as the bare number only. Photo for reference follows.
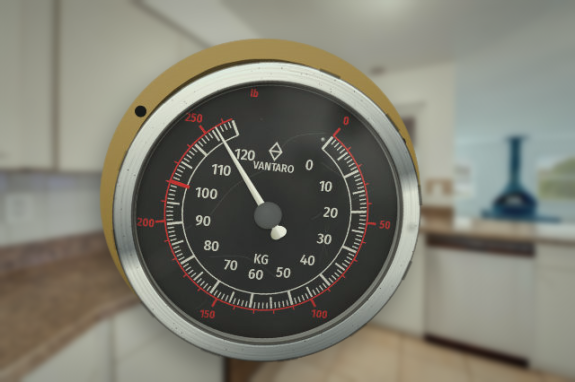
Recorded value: 116
